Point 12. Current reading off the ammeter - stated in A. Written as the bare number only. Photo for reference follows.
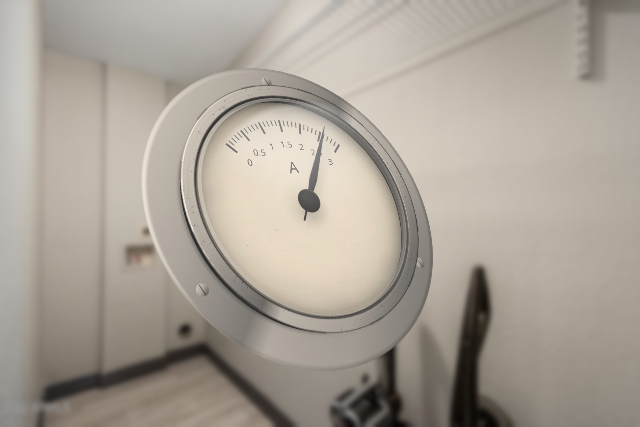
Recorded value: 2.5
